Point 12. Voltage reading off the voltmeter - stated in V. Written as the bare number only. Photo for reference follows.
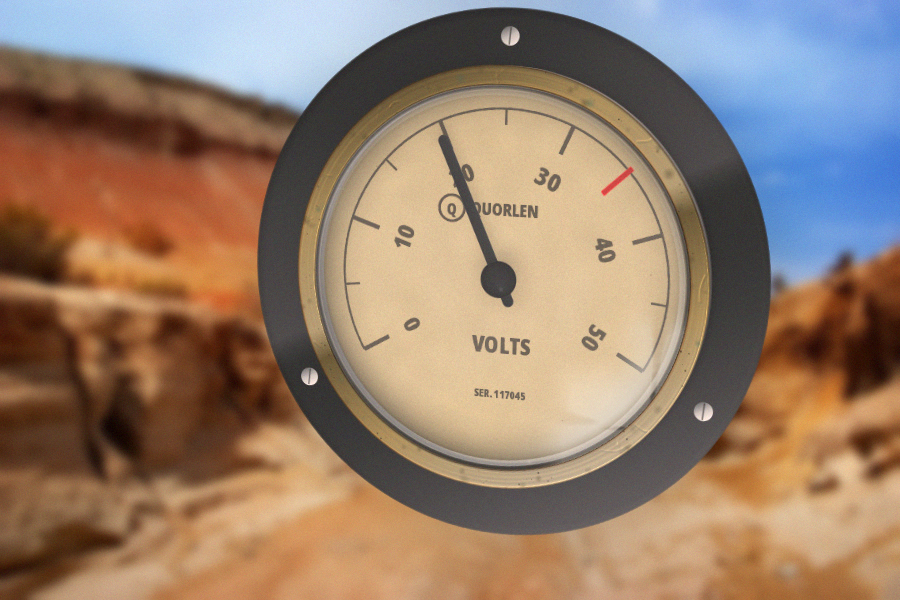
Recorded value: 20
